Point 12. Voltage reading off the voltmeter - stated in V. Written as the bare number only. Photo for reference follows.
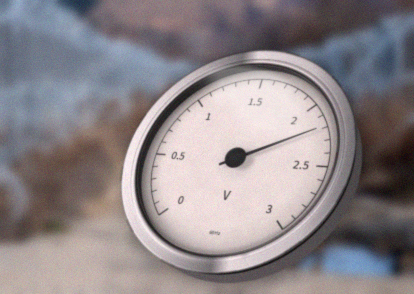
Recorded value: 2.2
